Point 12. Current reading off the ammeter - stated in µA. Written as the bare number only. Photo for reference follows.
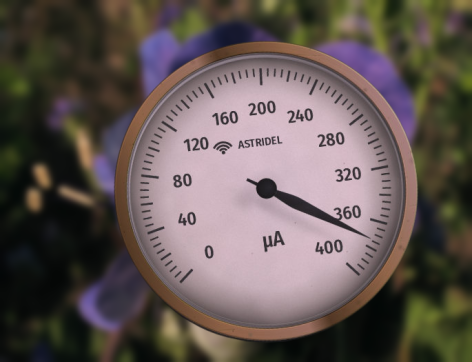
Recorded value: 375
